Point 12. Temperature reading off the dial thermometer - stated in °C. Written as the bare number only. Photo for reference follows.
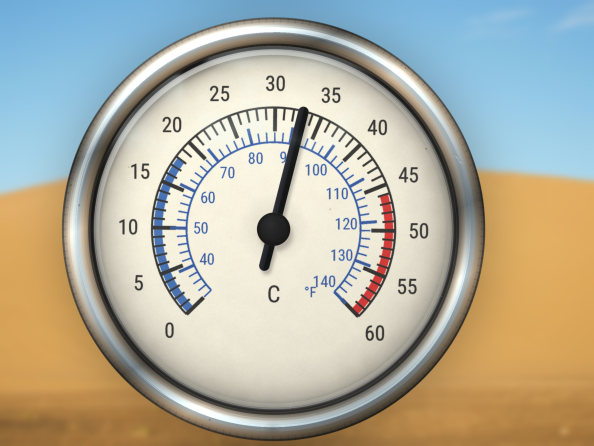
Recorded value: 33
